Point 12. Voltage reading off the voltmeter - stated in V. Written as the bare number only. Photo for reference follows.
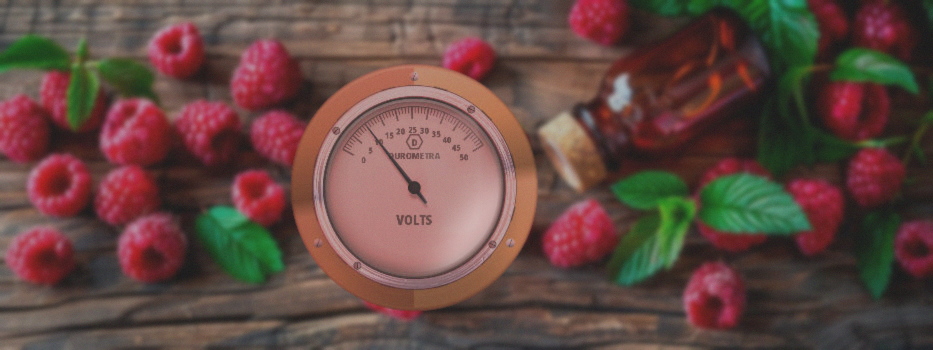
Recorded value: 10
